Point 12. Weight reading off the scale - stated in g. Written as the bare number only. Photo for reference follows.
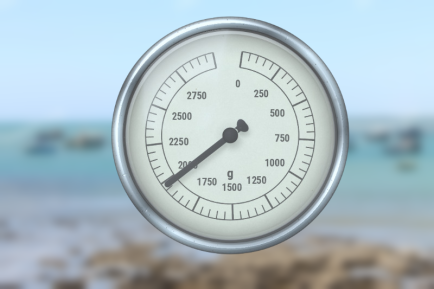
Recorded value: 1975
